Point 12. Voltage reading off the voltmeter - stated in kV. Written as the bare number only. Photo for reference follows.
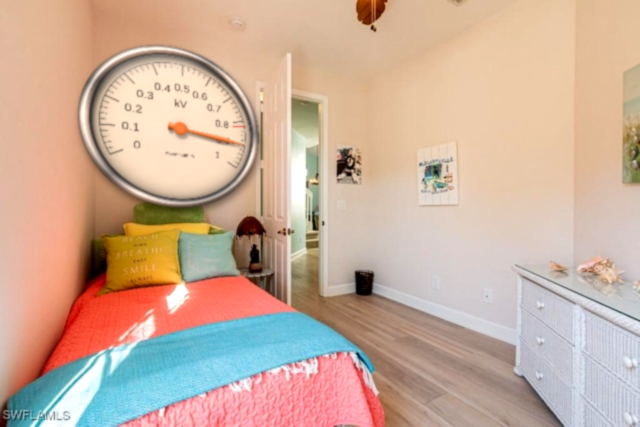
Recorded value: 0.9
